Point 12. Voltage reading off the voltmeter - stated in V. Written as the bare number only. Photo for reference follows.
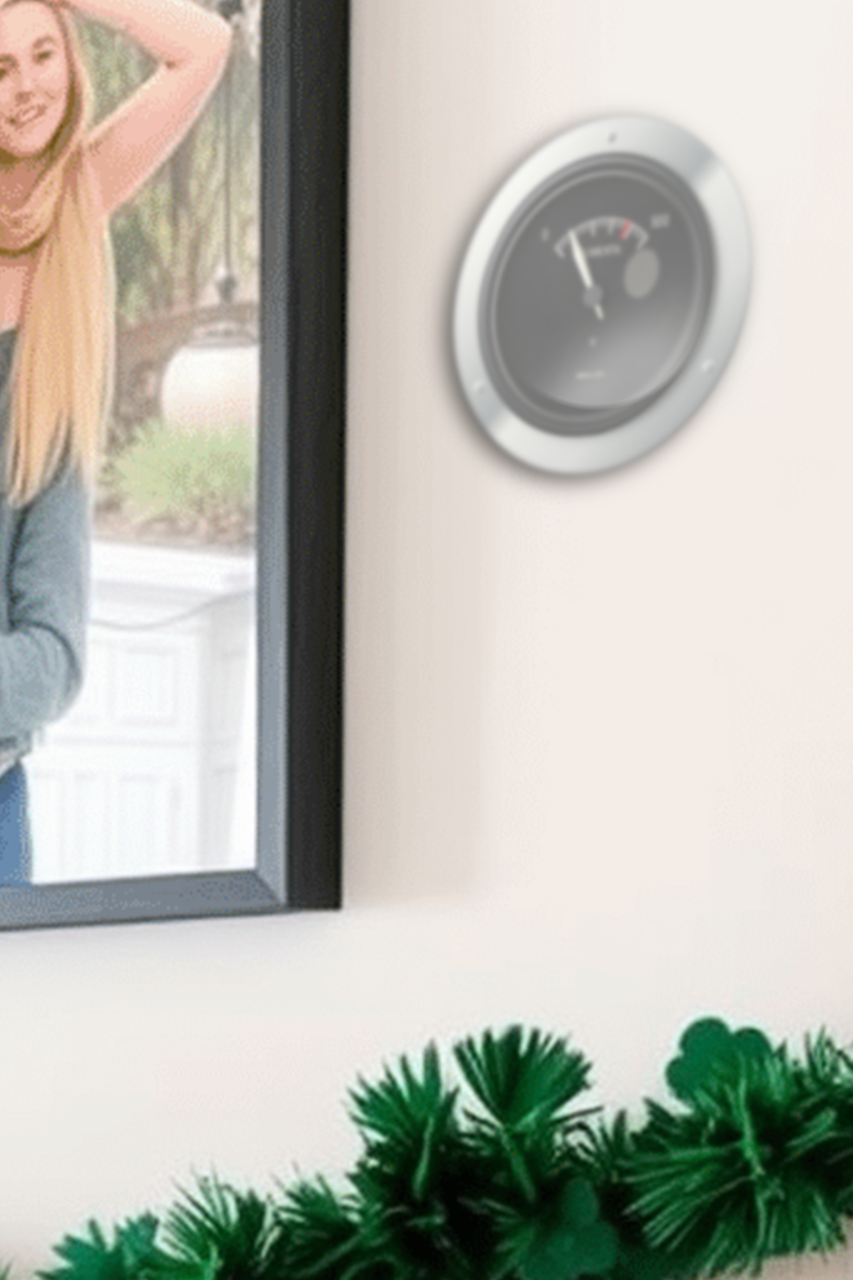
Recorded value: 100
